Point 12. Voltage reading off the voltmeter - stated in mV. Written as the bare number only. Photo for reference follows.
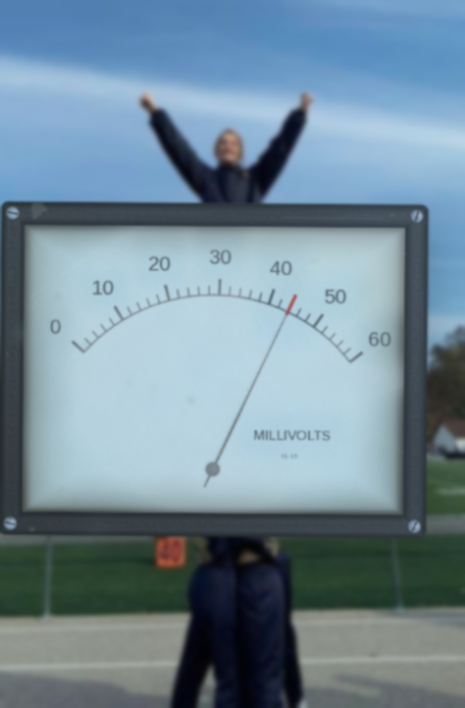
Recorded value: 44
